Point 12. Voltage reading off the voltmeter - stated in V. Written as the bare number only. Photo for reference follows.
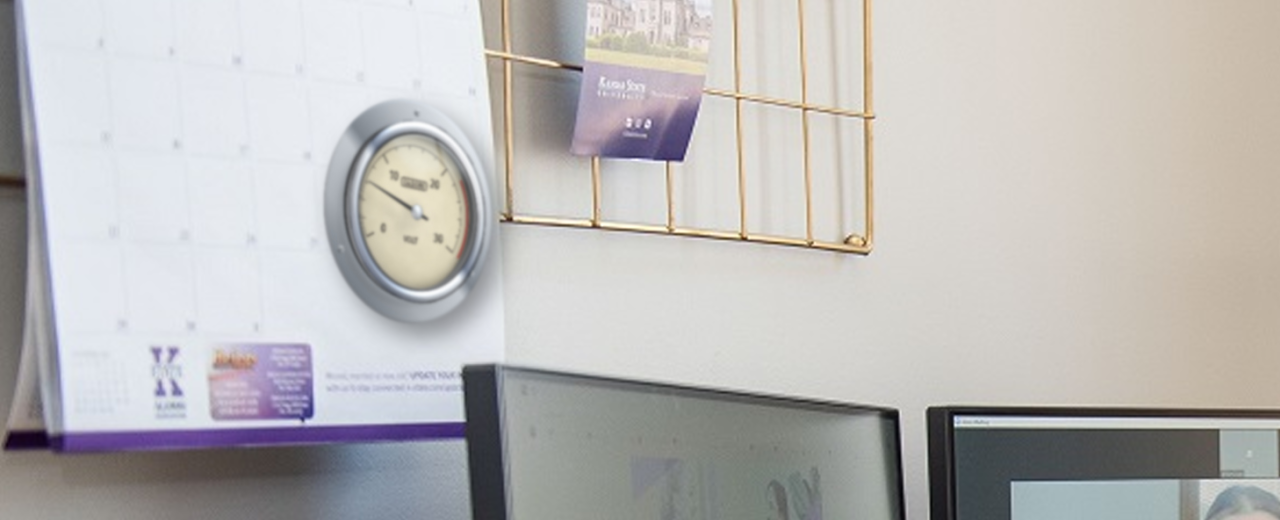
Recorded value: 6
